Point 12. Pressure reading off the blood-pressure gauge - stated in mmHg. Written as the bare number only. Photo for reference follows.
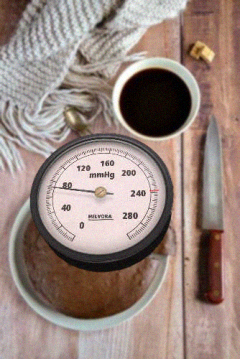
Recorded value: 70
